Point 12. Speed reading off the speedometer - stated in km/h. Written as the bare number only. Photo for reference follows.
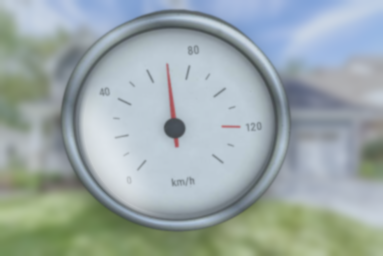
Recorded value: 70
